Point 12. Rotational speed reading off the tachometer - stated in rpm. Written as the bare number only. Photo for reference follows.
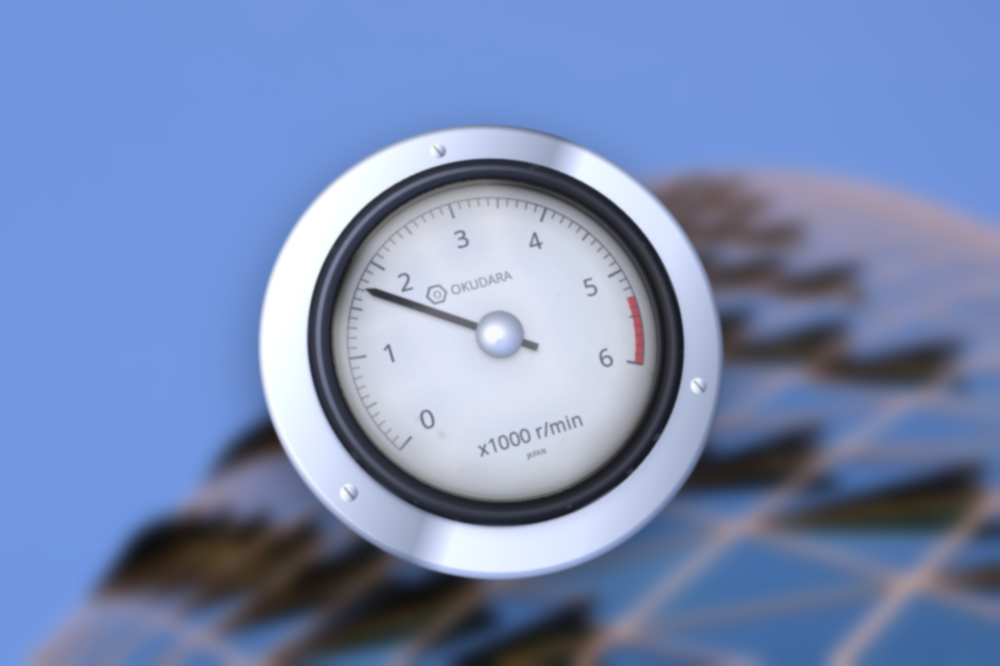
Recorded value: 1700
